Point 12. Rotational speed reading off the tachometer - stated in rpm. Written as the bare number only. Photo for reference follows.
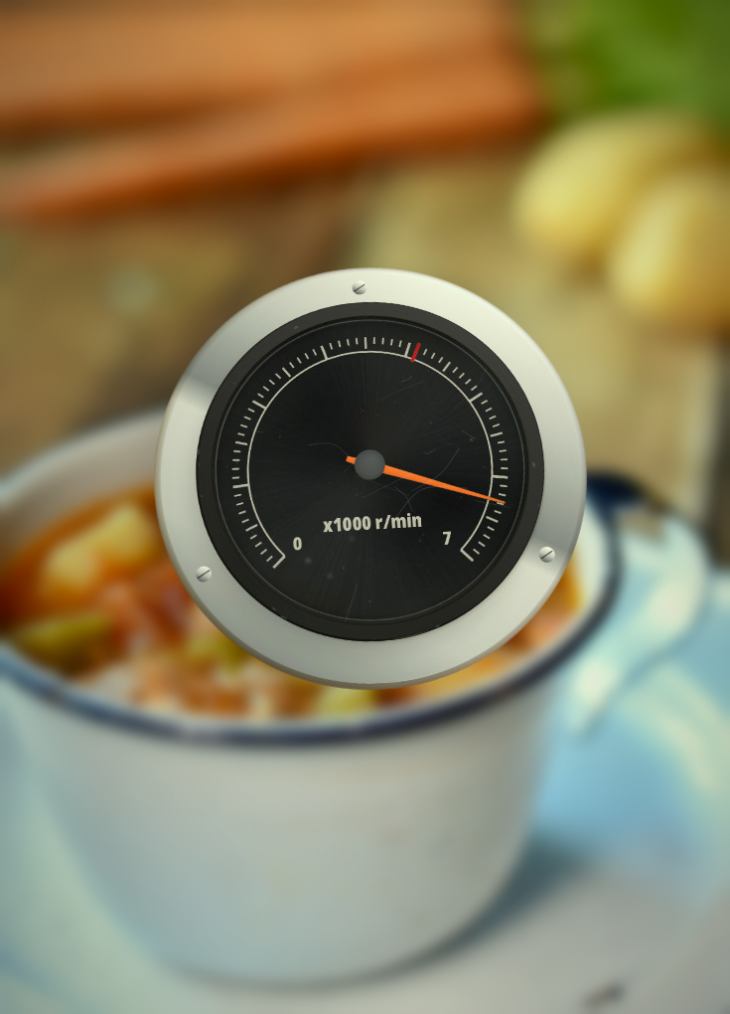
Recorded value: 6300
